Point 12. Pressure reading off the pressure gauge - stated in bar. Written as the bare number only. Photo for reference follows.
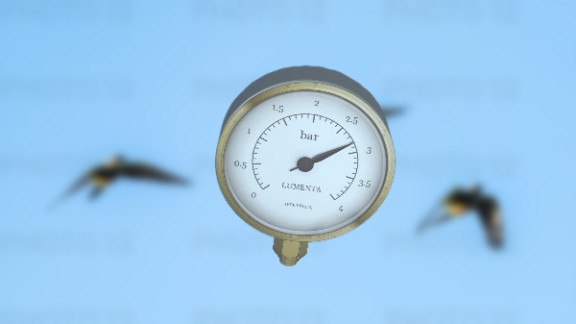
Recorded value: 2.8
